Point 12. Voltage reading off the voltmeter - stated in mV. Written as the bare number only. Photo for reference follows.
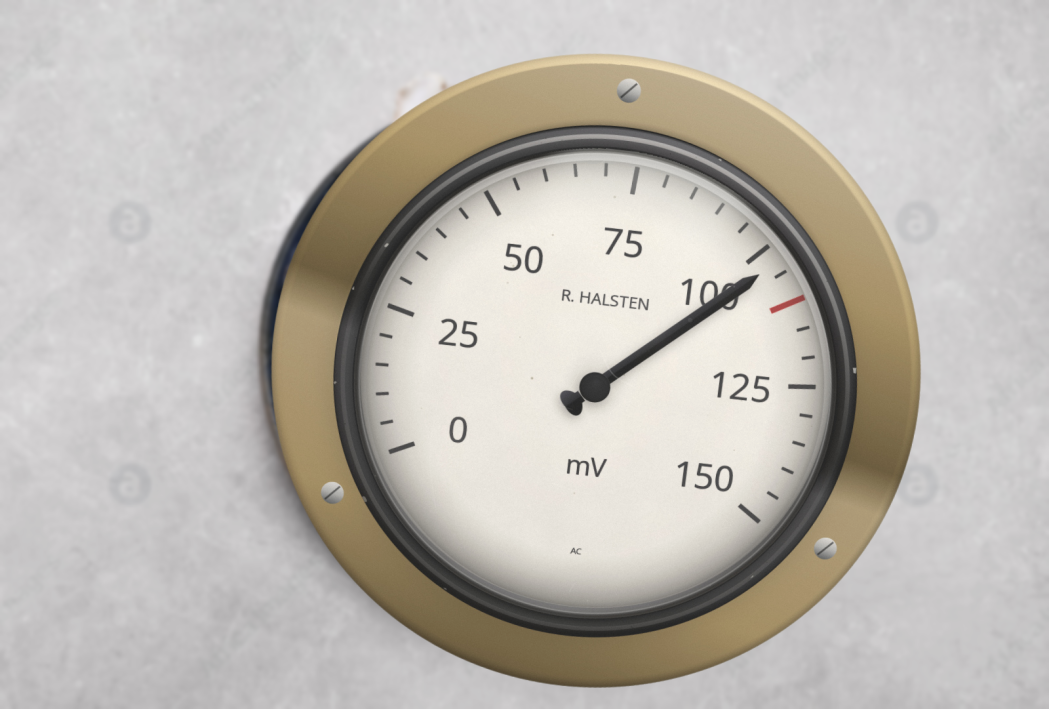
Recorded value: 102.5
